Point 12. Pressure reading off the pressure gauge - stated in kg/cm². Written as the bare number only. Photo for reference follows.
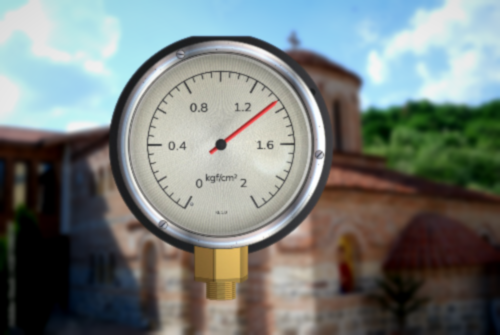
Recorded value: 1.35
